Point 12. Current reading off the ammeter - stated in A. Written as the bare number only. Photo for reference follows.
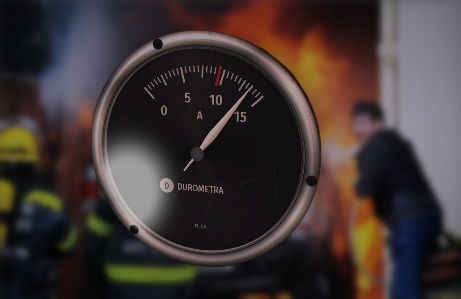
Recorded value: 13.5
